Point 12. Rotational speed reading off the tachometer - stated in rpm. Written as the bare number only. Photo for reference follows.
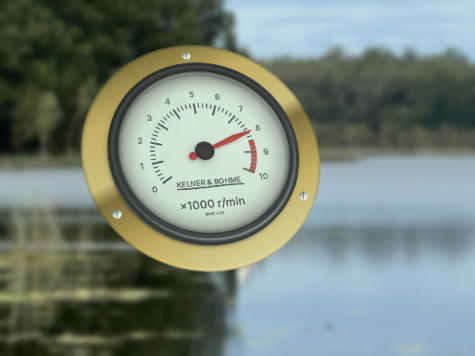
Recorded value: 8000
